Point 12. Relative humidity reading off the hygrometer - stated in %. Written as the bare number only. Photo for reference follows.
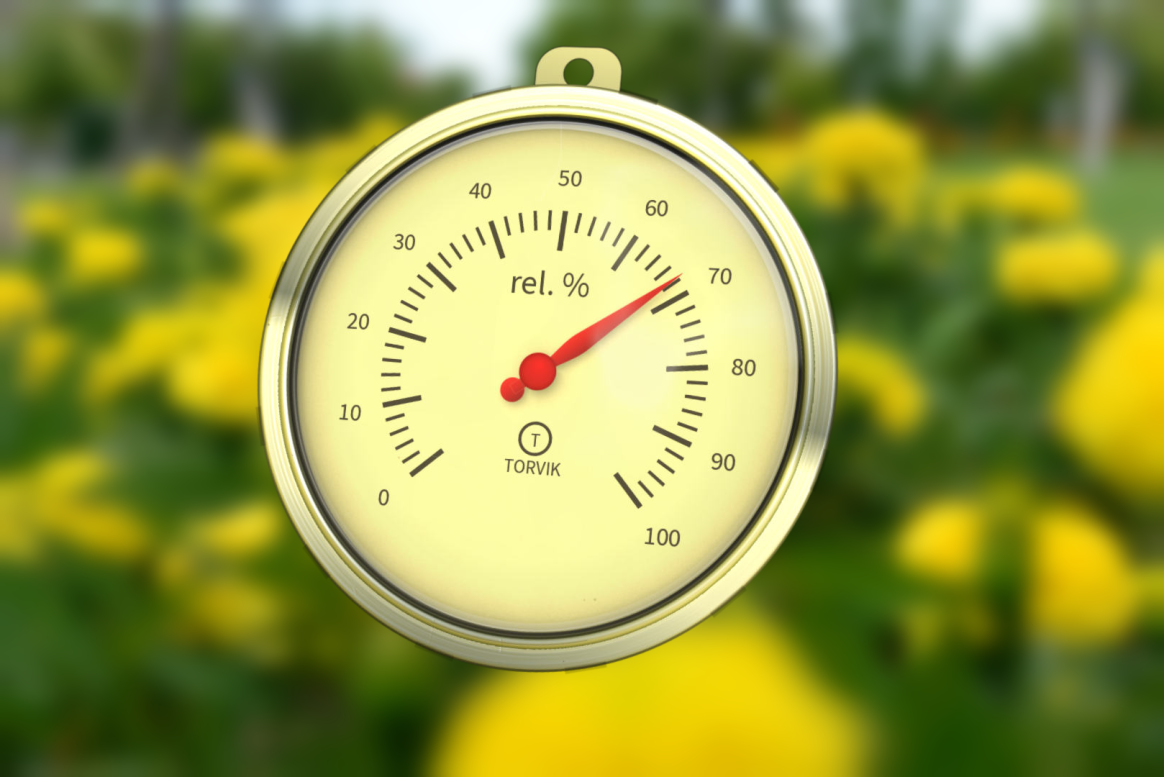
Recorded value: 68
